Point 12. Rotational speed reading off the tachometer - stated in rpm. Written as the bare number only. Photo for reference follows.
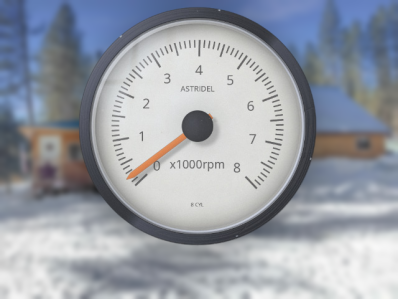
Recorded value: 200
